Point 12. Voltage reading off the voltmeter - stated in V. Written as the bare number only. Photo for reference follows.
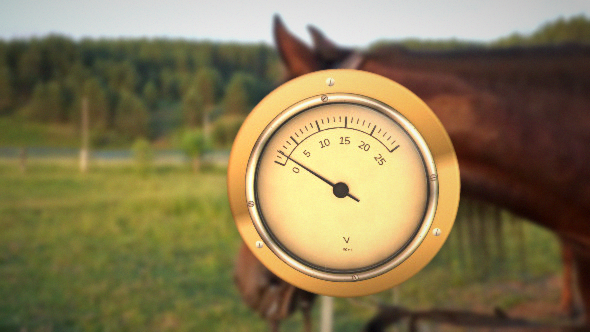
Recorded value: 2
